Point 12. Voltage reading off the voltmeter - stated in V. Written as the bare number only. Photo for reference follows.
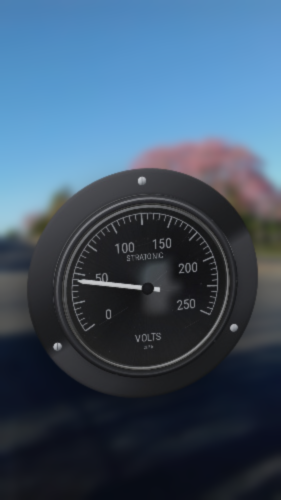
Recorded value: 45
